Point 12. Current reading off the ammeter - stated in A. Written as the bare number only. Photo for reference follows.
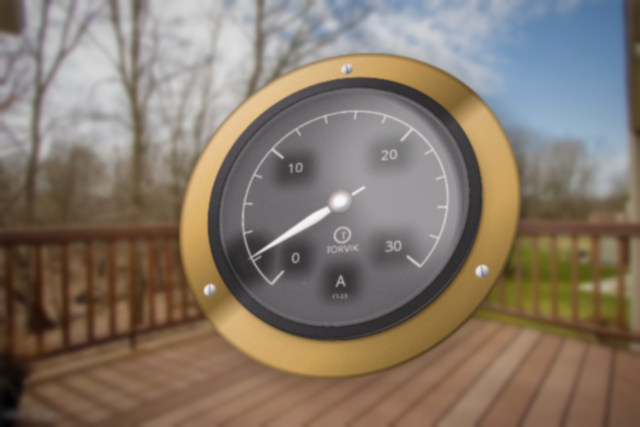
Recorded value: 2
